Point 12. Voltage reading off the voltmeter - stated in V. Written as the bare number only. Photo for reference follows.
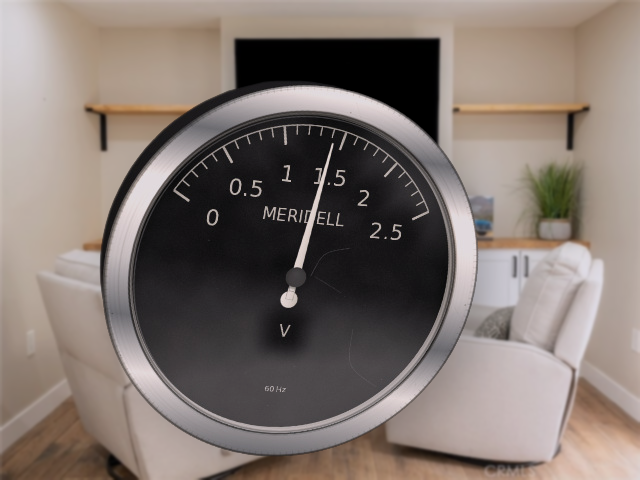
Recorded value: 1.4
